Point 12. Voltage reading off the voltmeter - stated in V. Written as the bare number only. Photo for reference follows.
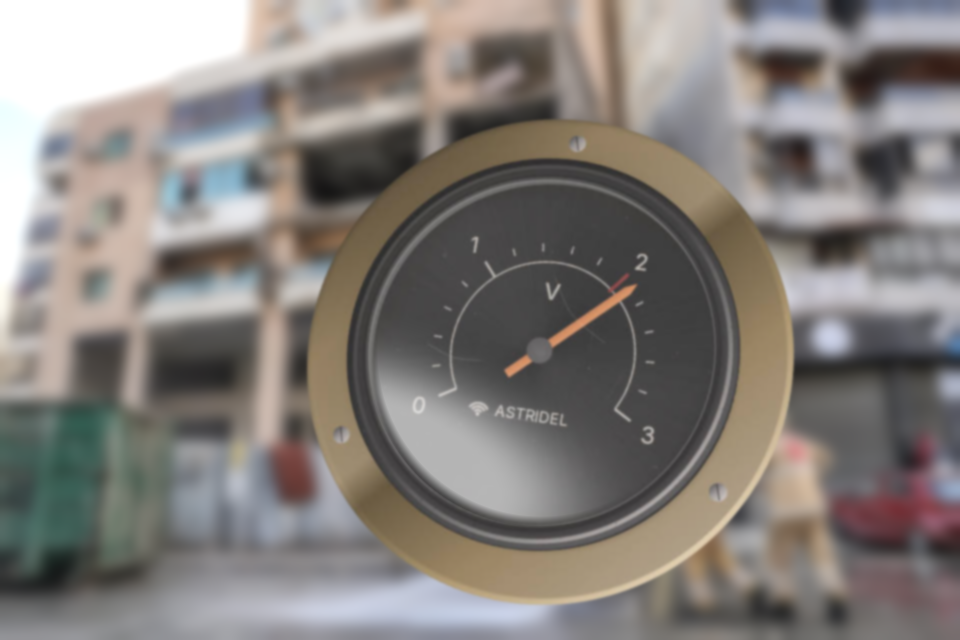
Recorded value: 2.1
